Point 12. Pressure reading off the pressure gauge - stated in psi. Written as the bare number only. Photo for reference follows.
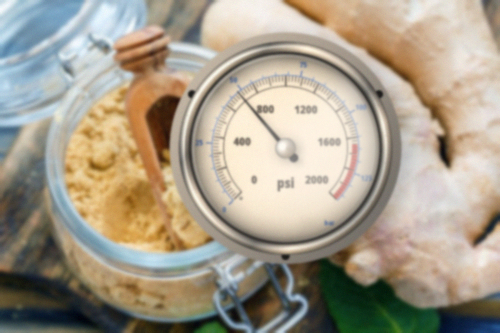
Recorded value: 700
